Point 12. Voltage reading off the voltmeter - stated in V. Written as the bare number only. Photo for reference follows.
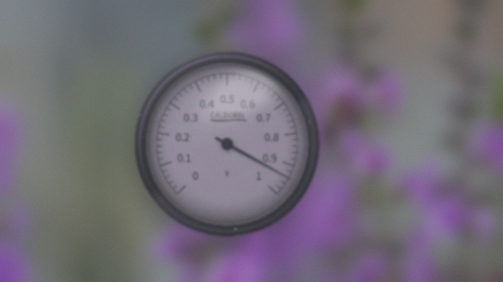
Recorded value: 0.94
